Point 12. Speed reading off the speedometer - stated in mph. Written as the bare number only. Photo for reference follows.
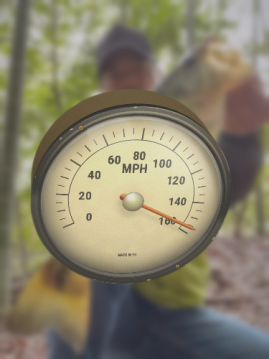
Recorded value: 155
